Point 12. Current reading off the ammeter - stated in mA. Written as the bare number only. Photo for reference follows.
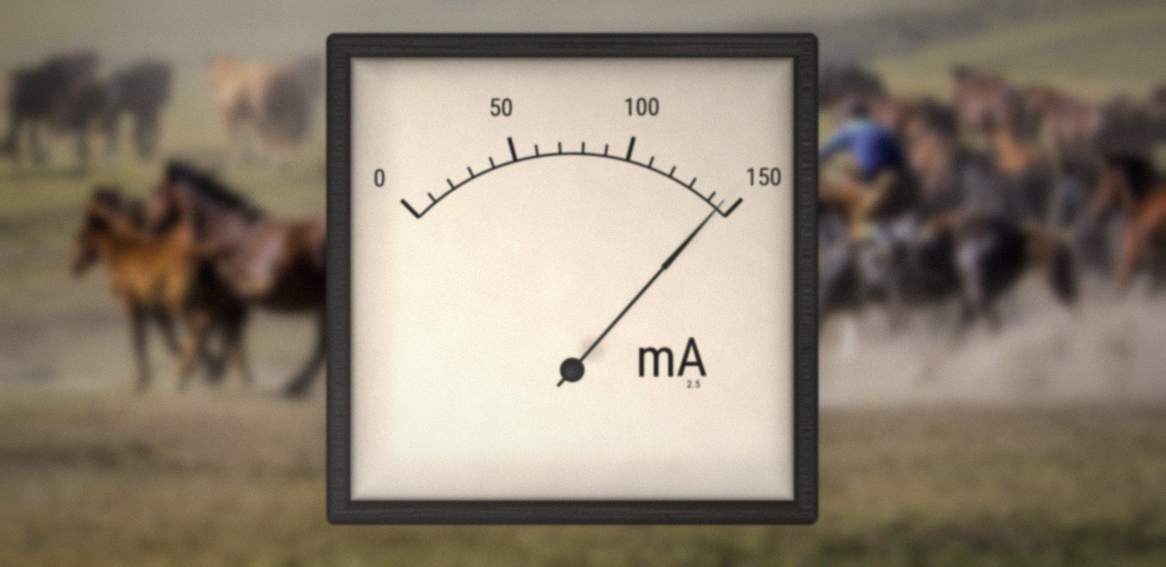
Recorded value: 145
